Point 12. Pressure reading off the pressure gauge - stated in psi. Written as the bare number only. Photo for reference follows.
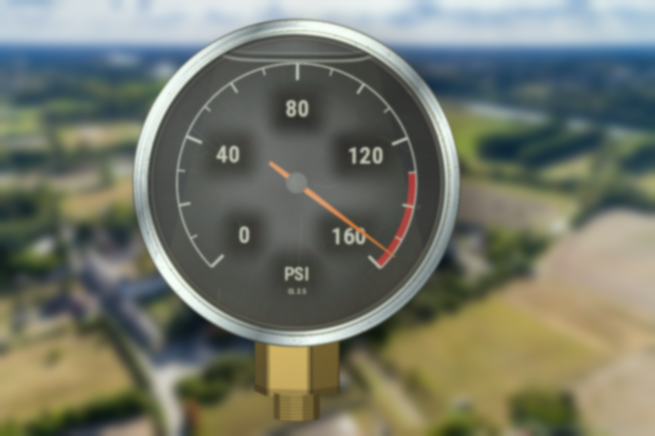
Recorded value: 155
